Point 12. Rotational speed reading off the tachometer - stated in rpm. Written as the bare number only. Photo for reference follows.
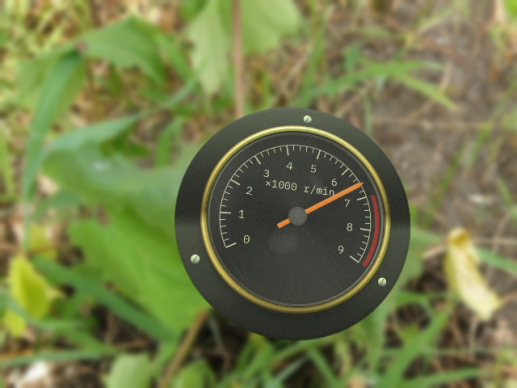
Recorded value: 6600
